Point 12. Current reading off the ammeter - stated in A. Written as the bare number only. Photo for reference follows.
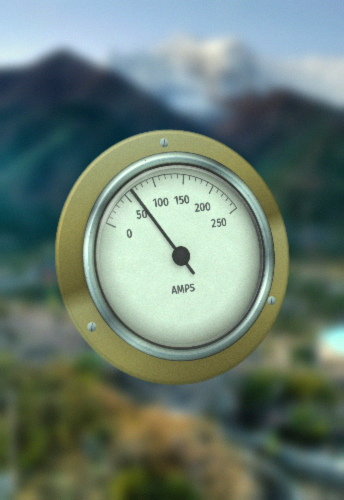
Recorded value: 60
